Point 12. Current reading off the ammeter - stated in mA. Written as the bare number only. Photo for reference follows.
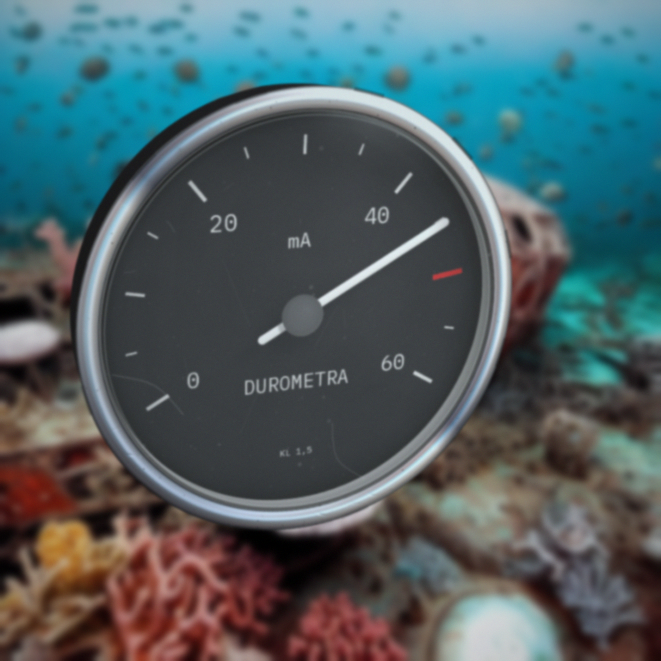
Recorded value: 45
